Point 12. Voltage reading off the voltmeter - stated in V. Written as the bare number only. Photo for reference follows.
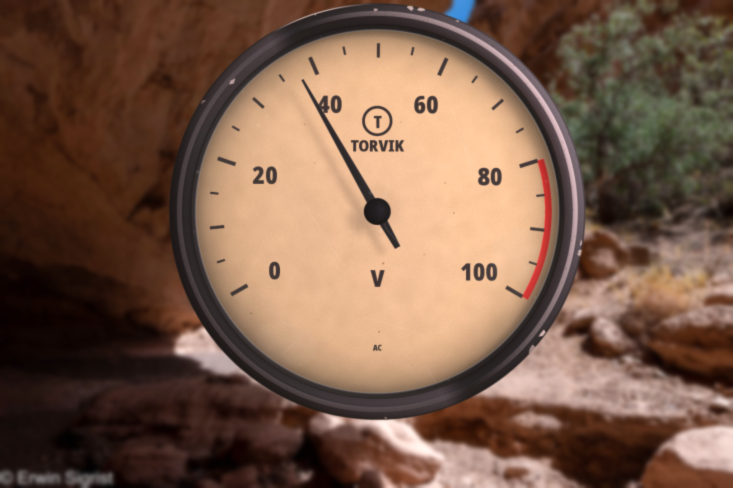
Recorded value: 37.5
